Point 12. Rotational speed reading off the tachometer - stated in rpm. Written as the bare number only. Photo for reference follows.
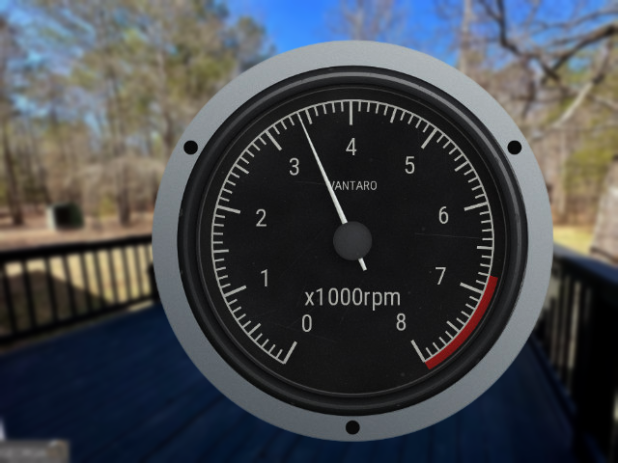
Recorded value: 3400
